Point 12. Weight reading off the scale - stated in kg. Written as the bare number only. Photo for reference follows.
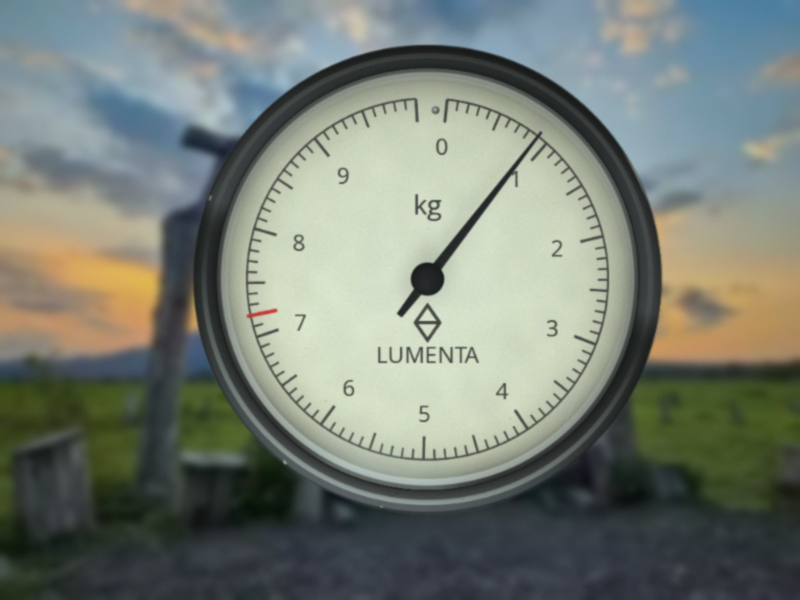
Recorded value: 0.9
